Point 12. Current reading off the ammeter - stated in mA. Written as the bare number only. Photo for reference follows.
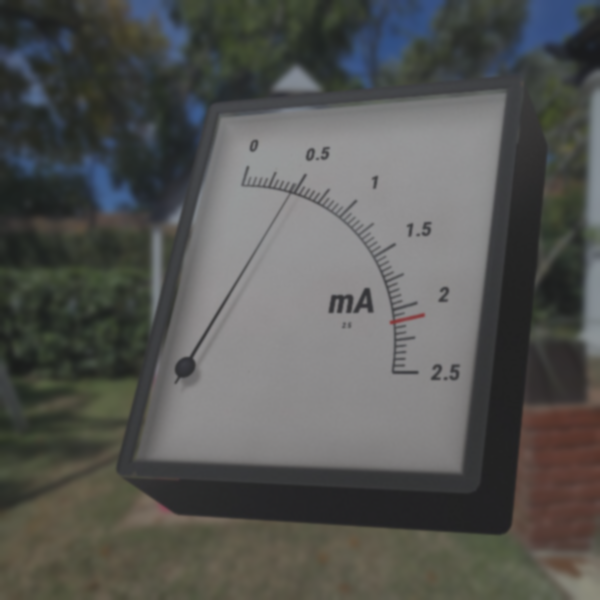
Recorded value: 0.5
